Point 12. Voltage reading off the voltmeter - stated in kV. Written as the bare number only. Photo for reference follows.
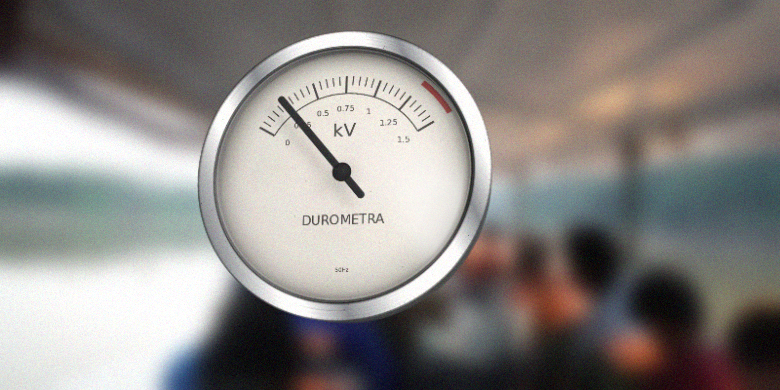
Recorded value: 0.25
